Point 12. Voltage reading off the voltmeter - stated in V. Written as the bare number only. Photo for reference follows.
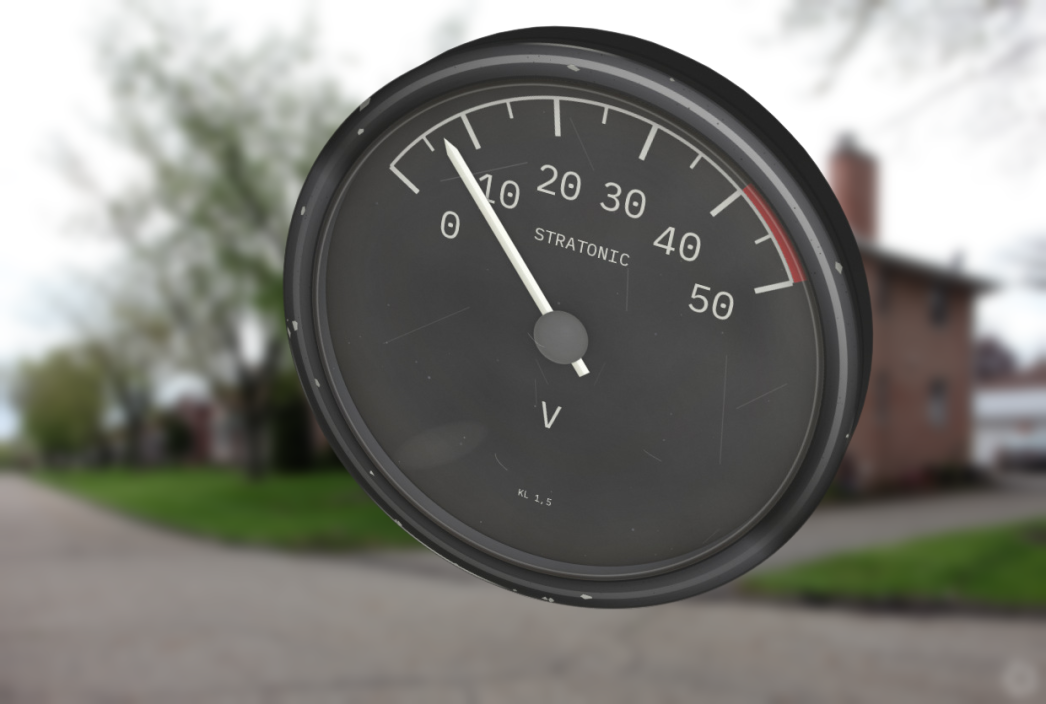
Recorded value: 7.5
